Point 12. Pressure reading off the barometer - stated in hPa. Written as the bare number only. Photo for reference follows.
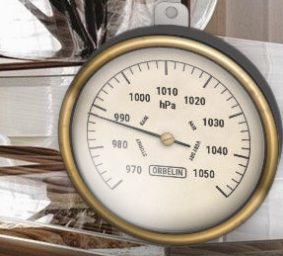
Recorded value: 988
